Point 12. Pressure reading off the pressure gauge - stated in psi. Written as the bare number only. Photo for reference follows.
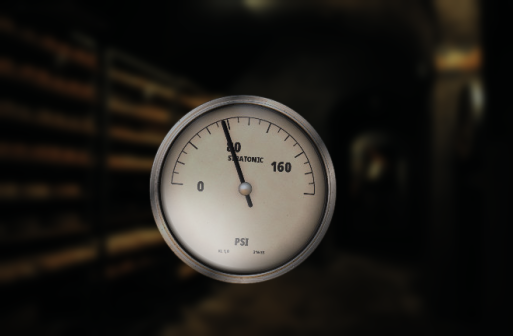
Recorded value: 75
